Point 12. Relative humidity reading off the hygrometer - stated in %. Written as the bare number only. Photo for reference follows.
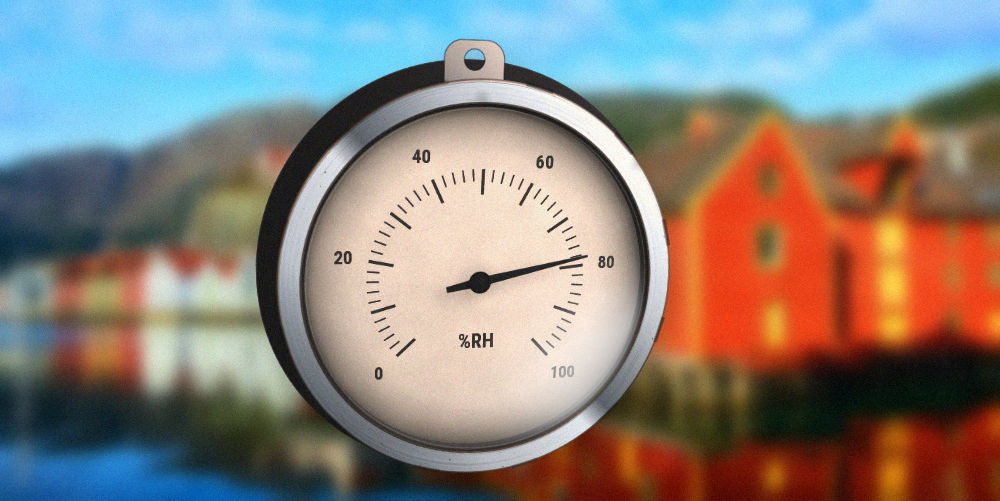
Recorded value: 78
